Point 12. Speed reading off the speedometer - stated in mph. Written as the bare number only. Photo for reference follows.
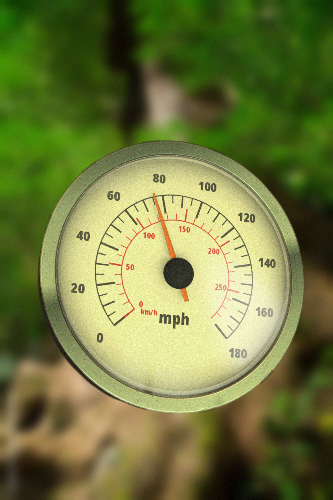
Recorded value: 75
